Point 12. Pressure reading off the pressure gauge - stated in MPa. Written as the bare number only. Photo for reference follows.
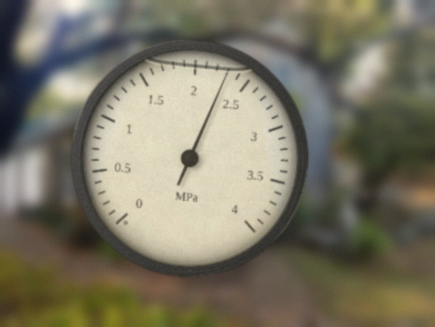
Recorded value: 2.3
